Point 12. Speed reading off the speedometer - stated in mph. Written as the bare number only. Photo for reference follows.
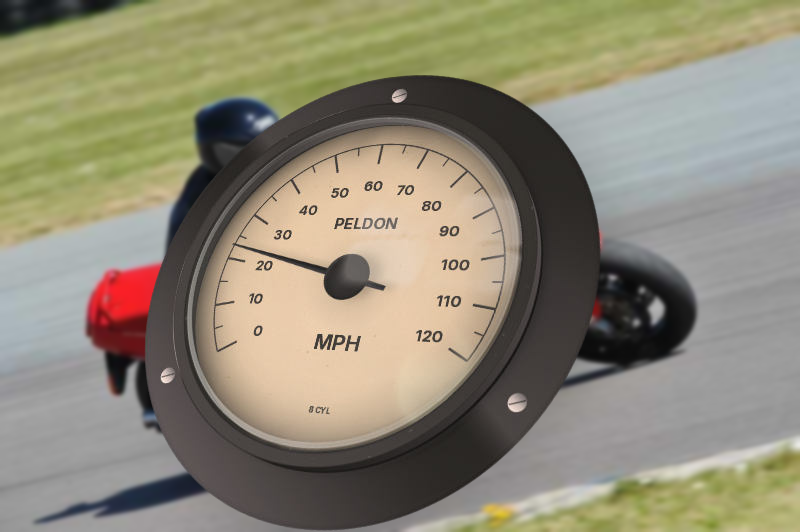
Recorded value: 22.5
